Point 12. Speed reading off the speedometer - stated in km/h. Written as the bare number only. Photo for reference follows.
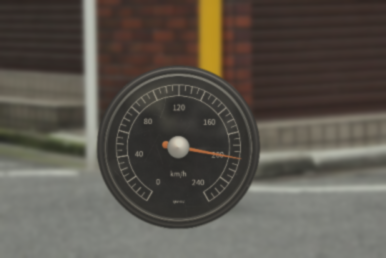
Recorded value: 200
